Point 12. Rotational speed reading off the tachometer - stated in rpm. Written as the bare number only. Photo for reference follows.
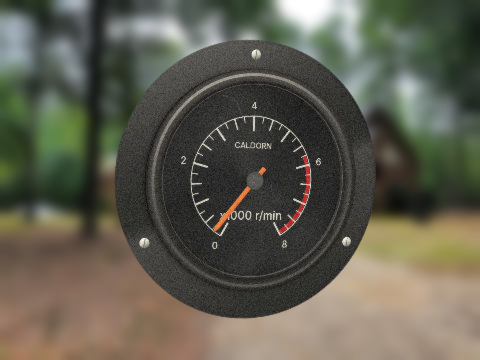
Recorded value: 250
